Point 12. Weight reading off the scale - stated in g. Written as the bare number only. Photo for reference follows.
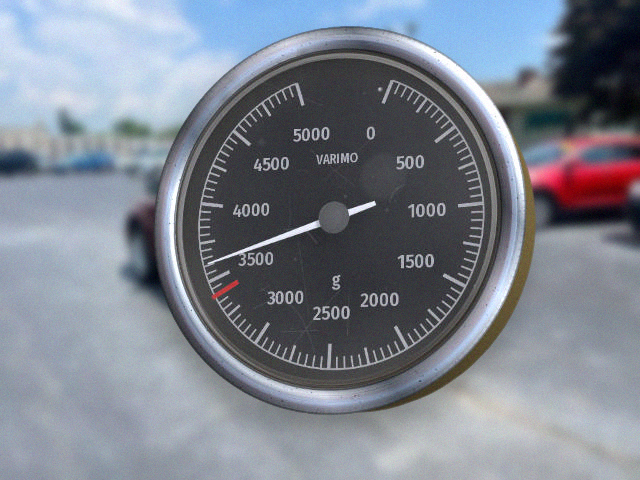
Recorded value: 3600
